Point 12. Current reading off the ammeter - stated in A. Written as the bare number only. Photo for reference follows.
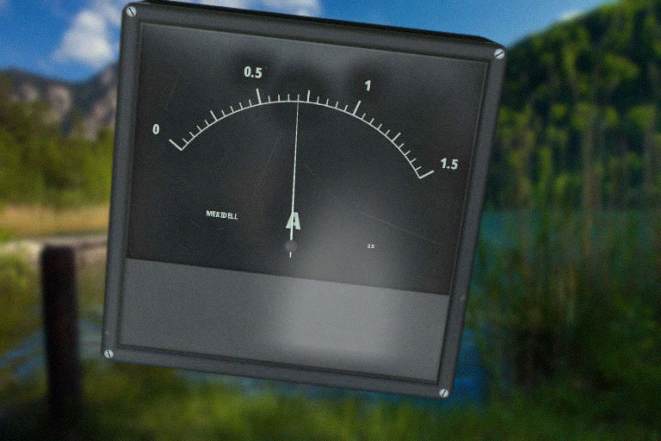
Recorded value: 0.7
